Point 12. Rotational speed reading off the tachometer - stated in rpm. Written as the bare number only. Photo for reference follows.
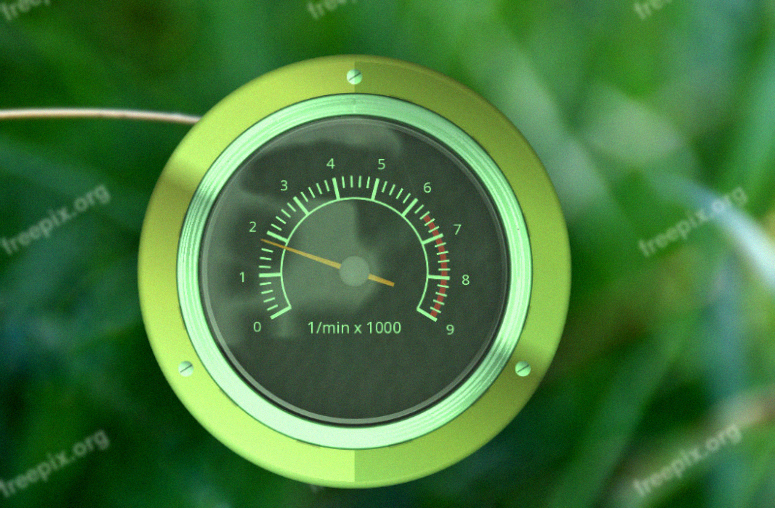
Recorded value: 1800
